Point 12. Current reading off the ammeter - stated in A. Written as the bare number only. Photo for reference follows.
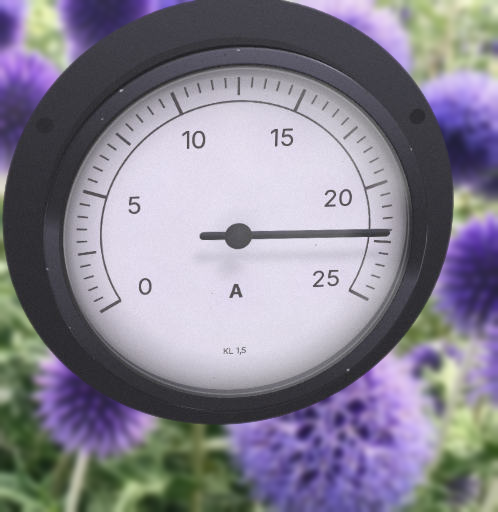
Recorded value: 22
